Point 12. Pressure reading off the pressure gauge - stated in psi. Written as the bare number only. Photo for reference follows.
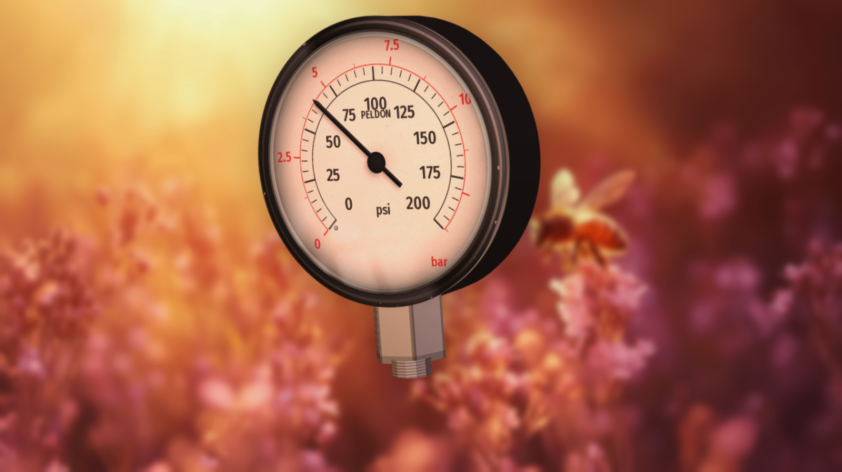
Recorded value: 65
